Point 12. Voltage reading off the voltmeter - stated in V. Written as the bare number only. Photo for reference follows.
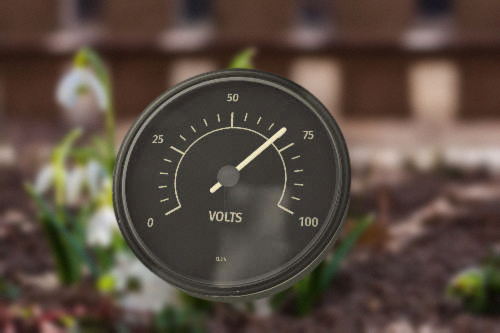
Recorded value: 70
